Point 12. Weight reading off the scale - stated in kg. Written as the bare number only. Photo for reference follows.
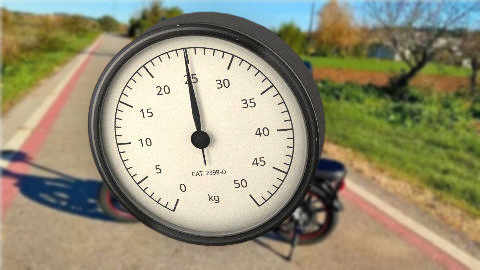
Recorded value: 25
